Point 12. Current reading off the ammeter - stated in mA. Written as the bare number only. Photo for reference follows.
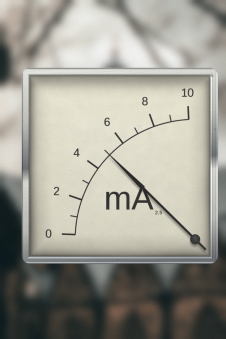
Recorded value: 5
